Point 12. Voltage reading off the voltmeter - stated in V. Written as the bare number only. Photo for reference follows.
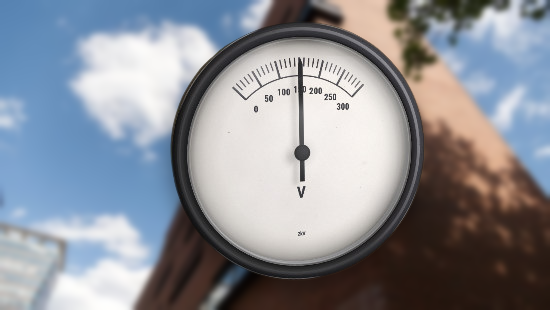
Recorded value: 150
